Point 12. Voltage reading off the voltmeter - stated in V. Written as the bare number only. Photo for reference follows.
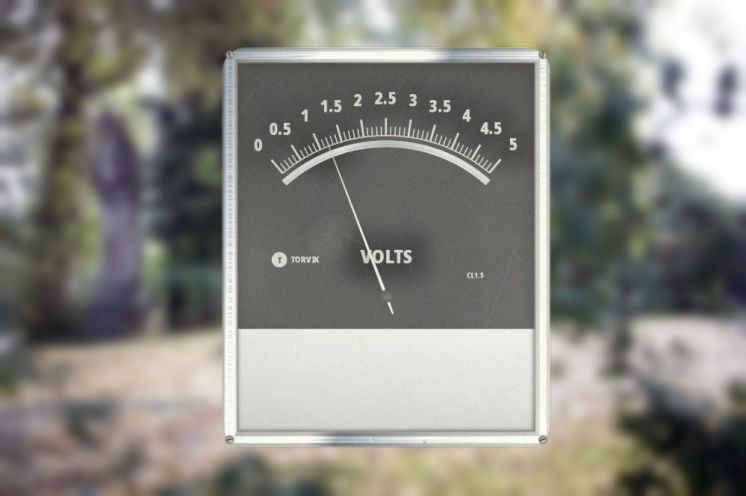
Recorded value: 1.2
